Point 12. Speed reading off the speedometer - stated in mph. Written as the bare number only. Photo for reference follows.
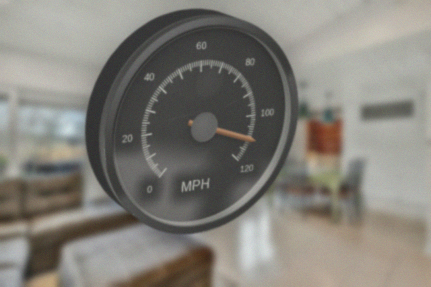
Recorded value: 110
